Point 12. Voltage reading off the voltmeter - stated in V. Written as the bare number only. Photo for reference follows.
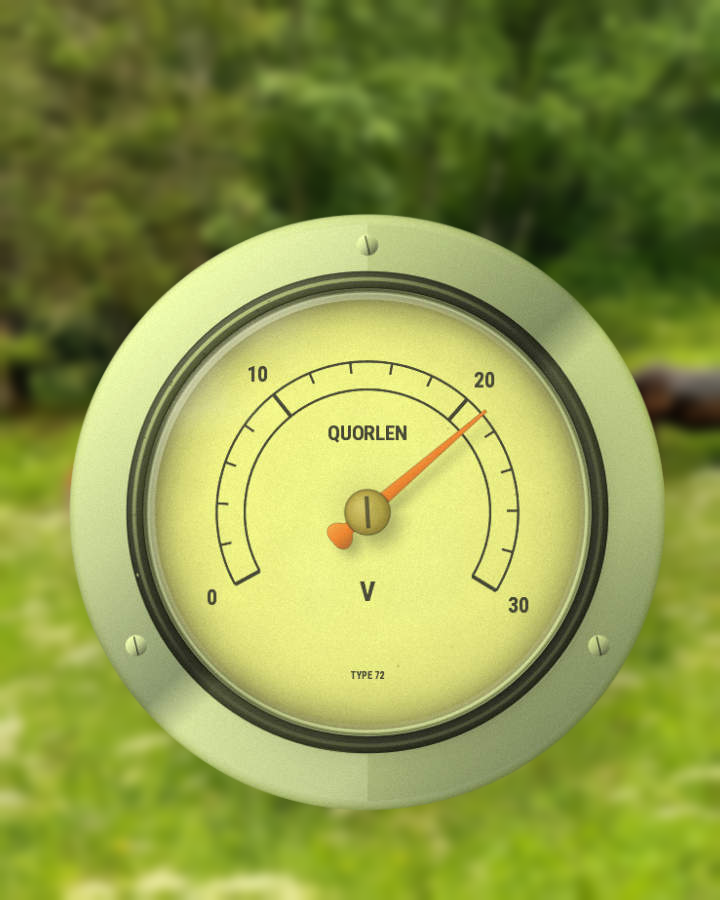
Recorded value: 21
